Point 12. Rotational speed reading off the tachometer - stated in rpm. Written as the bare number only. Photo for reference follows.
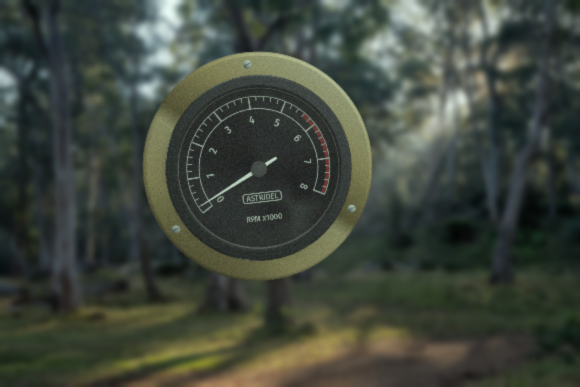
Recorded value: 200
